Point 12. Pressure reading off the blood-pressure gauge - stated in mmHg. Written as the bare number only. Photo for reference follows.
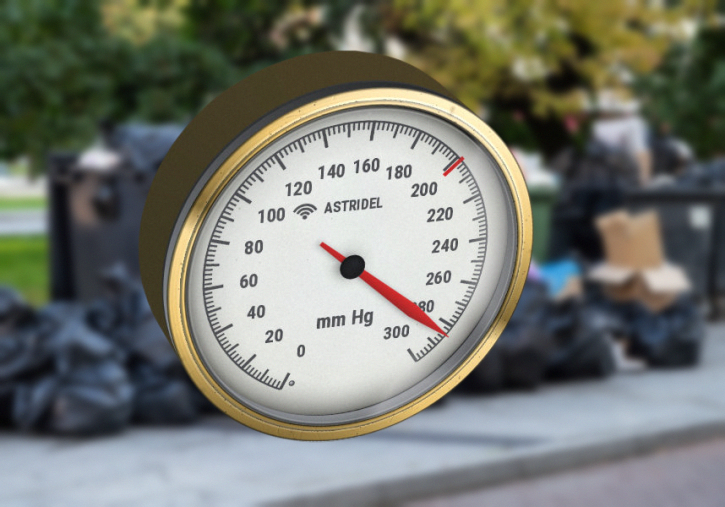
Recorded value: 284
